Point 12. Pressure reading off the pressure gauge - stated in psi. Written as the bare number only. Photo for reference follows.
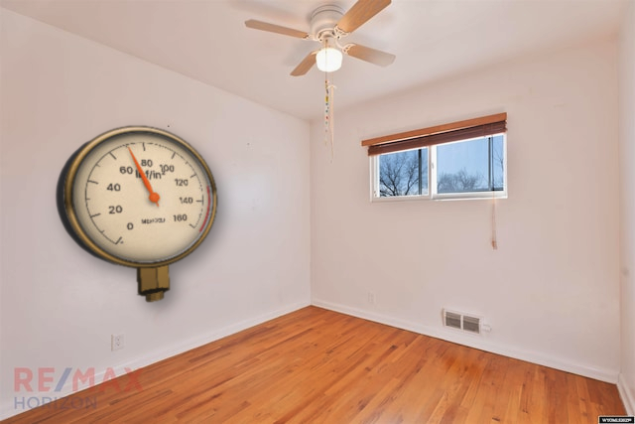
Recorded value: 70
